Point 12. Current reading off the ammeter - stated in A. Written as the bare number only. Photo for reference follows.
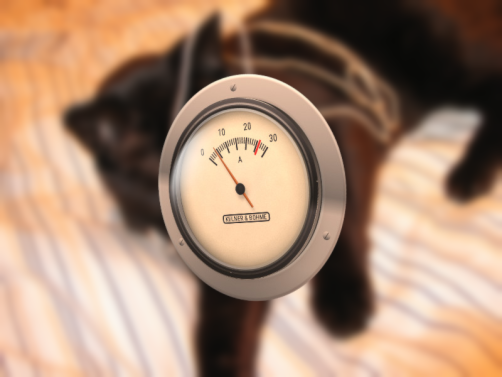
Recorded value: 5
